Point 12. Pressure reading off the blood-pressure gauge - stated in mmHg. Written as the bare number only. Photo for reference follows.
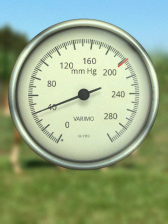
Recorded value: 40
